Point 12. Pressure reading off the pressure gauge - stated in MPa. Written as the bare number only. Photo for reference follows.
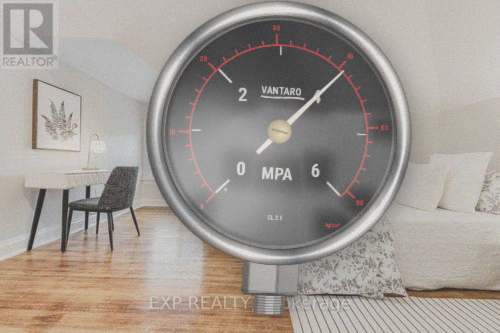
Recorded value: 4
